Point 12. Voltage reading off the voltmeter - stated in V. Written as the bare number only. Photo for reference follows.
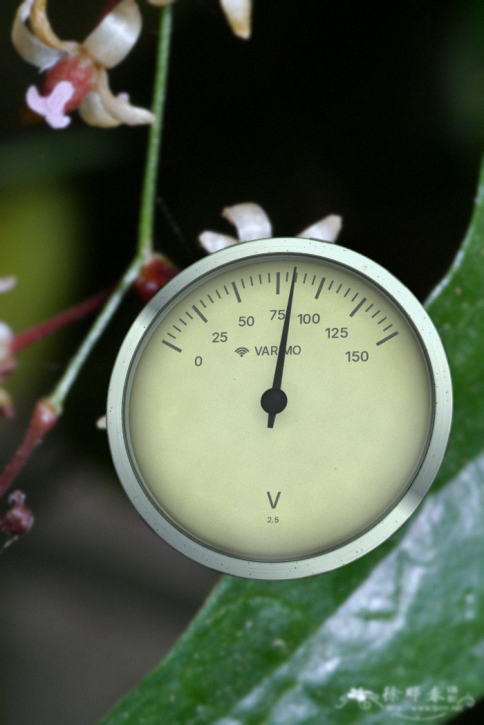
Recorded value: 85
